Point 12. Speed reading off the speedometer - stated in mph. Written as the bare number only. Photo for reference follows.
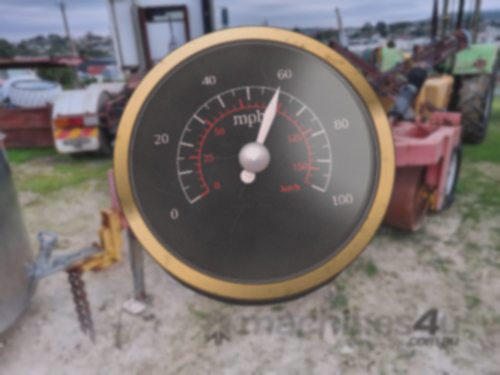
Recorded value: 60
